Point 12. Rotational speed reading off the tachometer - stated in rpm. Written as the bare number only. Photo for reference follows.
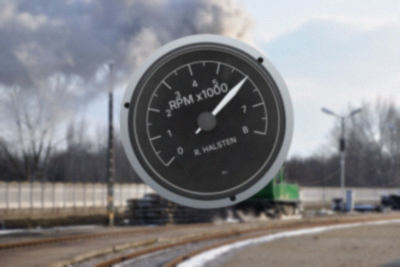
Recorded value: 6000
